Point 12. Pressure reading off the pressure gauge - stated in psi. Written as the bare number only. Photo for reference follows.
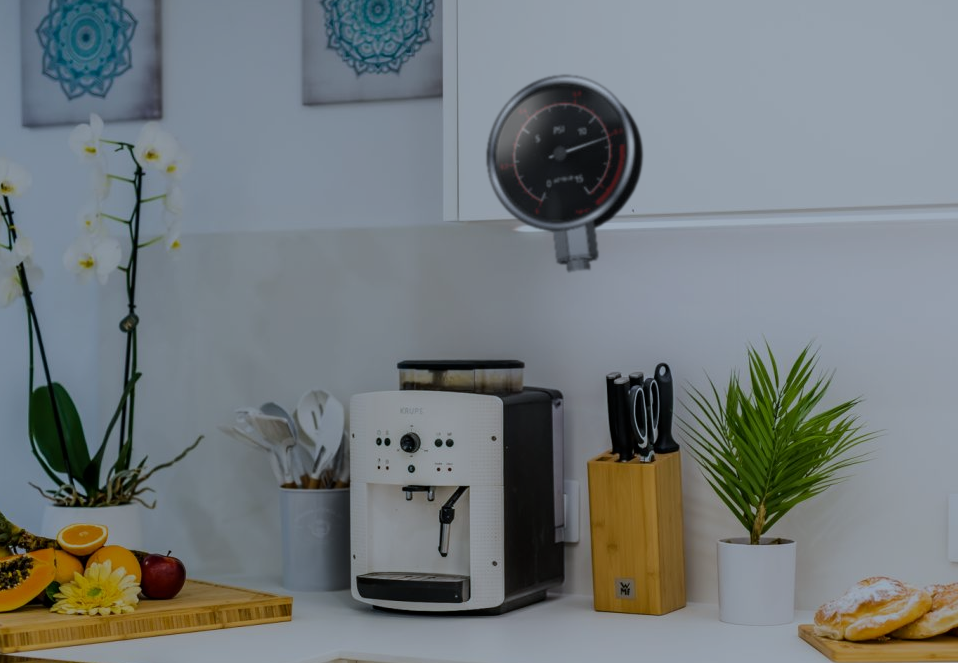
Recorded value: 11.5
